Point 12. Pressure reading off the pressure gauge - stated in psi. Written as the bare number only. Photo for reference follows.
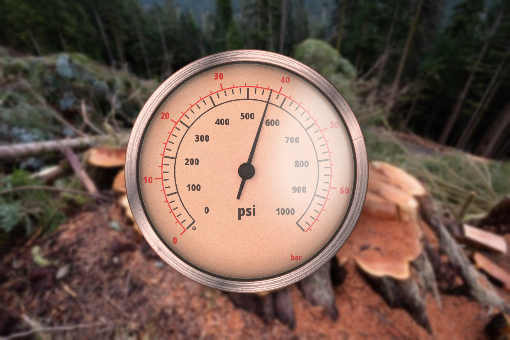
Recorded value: 560
